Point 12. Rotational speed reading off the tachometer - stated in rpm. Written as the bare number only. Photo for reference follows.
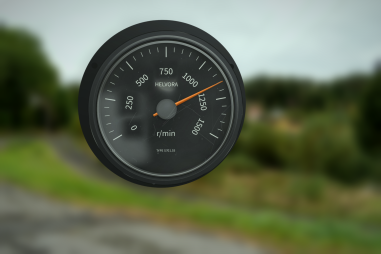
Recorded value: 1150
